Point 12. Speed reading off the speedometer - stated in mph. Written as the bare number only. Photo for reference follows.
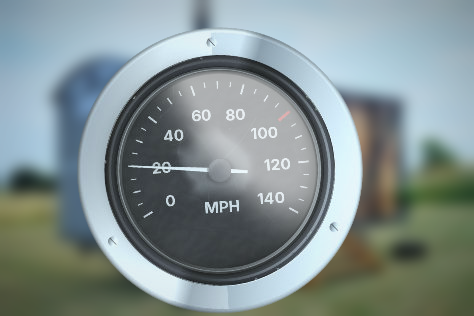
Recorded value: 20
